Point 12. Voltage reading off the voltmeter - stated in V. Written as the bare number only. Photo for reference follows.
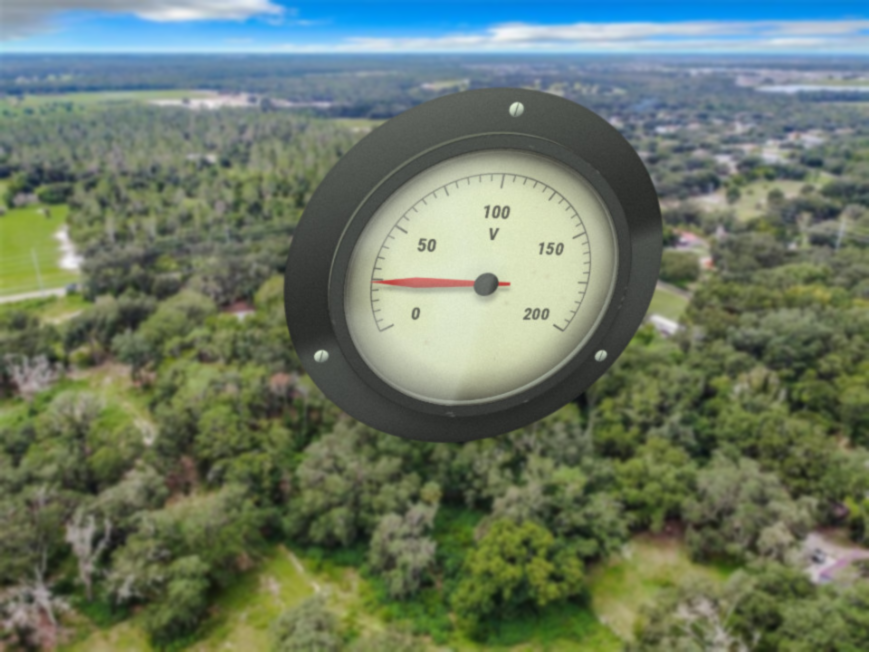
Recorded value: 25
